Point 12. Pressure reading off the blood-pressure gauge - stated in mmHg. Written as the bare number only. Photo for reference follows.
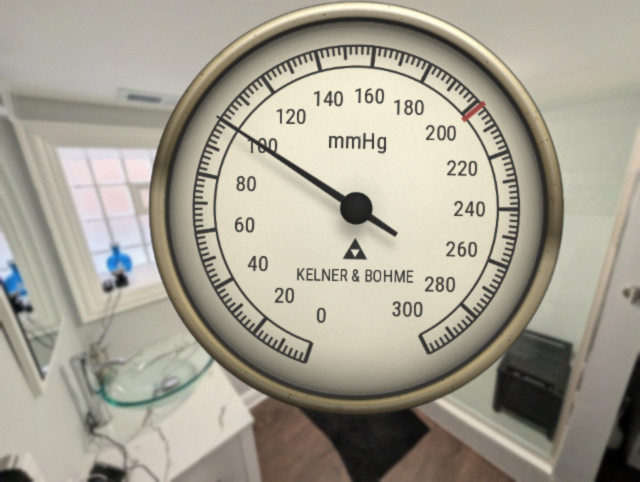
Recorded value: 100
